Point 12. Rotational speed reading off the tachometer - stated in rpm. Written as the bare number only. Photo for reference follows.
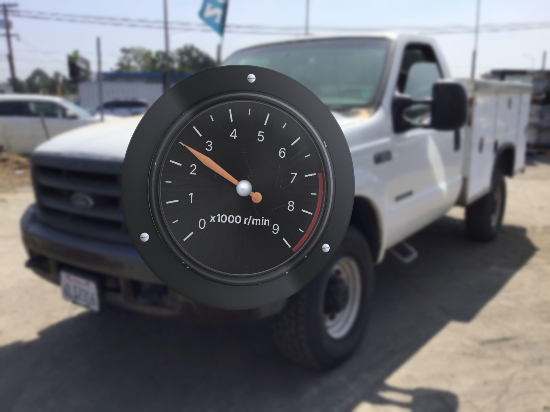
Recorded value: 2500
